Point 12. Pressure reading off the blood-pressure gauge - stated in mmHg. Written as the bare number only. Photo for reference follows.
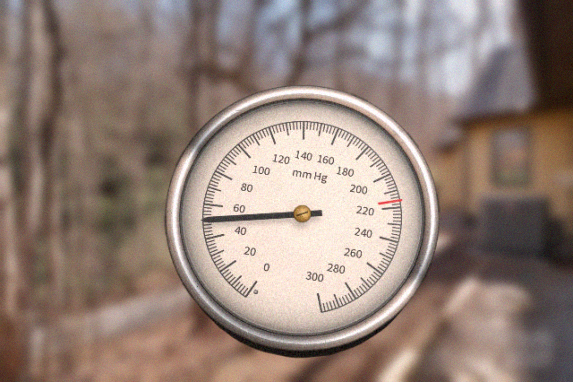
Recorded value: 50
